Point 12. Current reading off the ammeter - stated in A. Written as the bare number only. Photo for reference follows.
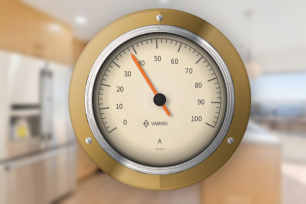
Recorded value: 38
